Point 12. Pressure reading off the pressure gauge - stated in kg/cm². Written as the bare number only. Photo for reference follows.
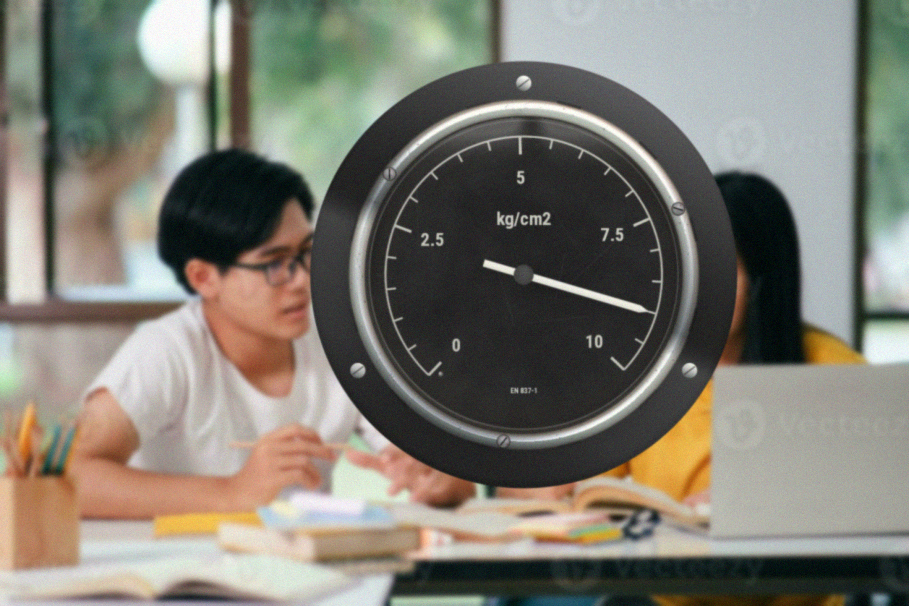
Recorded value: 9
